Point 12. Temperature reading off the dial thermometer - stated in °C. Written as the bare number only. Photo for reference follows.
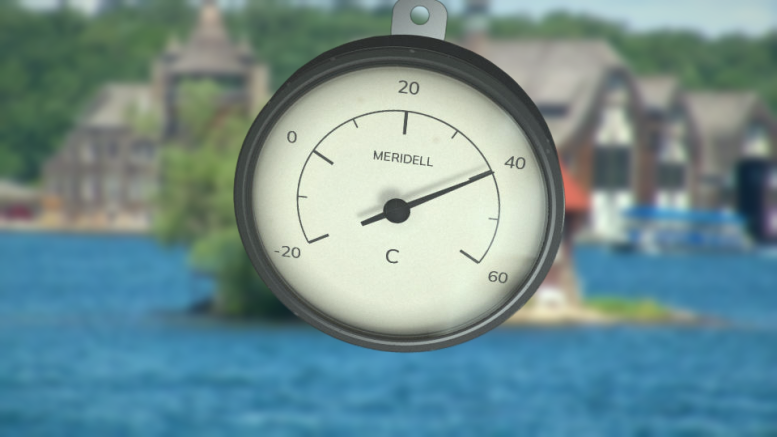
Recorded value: 40
